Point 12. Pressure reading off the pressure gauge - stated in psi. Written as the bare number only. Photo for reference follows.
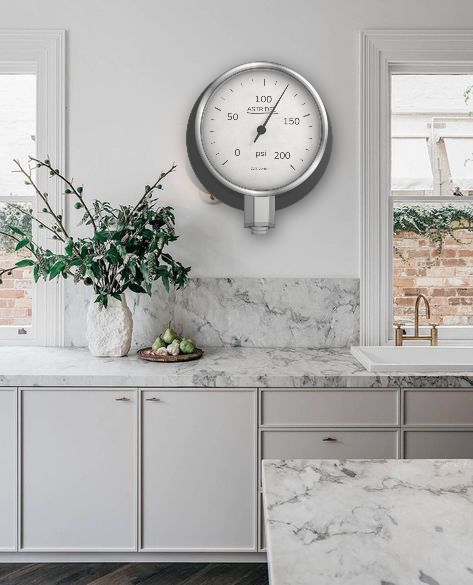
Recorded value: 120
